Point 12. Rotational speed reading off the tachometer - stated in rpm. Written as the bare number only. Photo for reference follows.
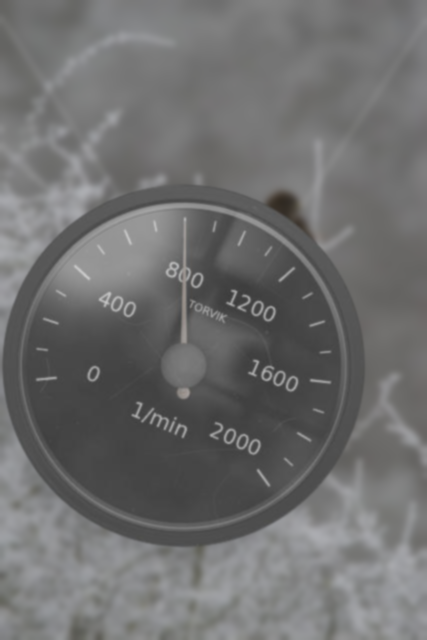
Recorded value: 800
